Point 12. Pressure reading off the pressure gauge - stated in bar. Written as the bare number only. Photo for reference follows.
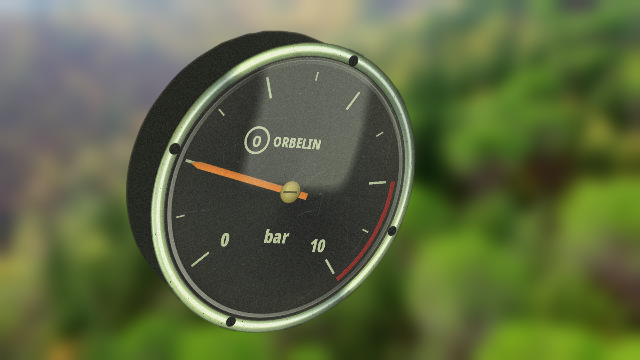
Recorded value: 2
